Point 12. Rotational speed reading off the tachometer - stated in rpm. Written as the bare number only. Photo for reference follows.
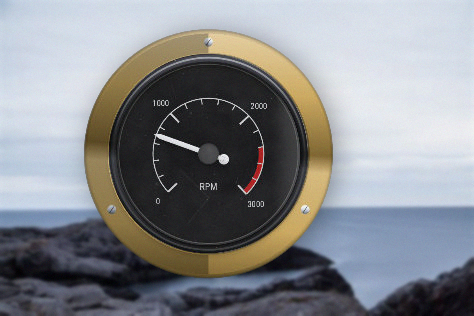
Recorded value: 700
